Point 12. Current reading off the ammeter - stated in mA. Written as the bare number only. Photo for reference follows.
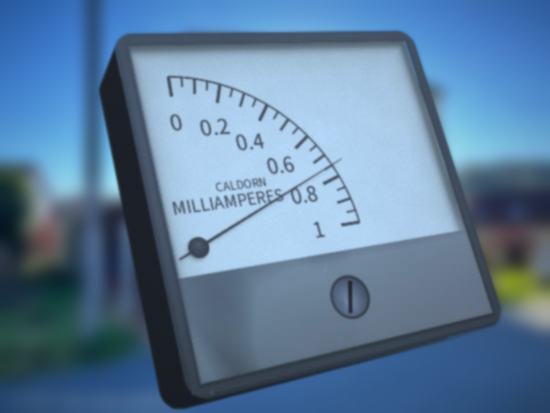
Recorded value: 0.75
